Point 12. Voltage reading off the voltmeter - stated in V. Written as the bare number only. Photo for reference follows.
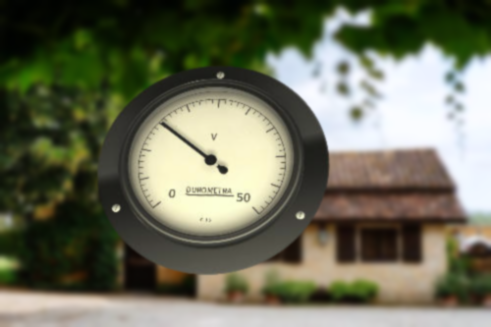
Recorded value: 15
